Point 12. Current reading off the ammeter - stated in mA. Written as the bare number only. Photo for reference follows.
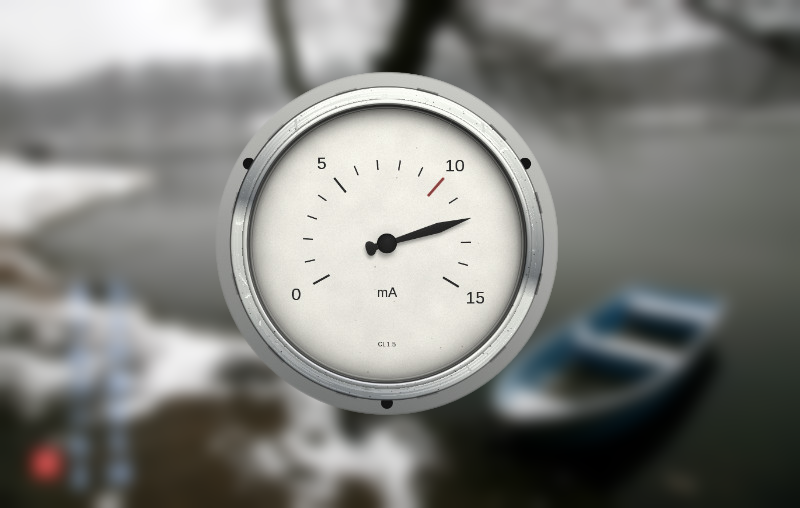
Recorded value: 12
